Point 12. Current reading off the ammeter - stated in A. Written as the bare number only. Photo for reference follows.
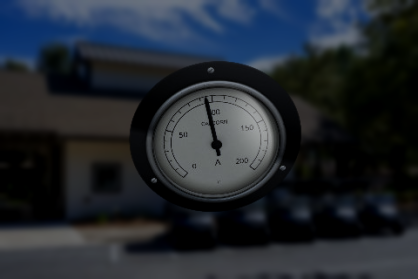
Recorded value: 95
